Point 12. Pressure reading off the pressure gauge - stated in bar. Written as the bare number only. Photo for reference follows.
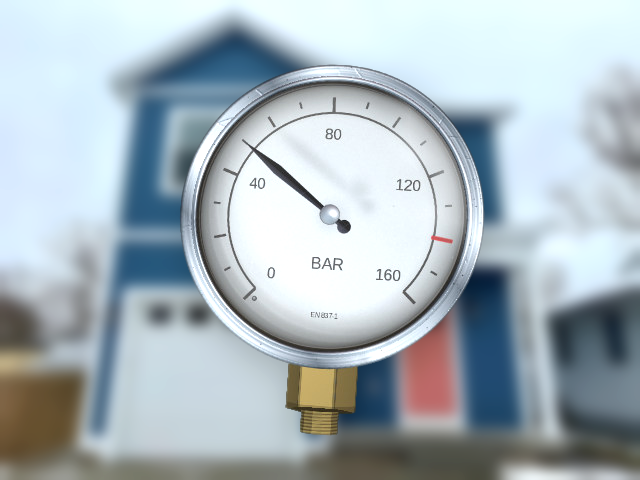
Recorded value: 50
